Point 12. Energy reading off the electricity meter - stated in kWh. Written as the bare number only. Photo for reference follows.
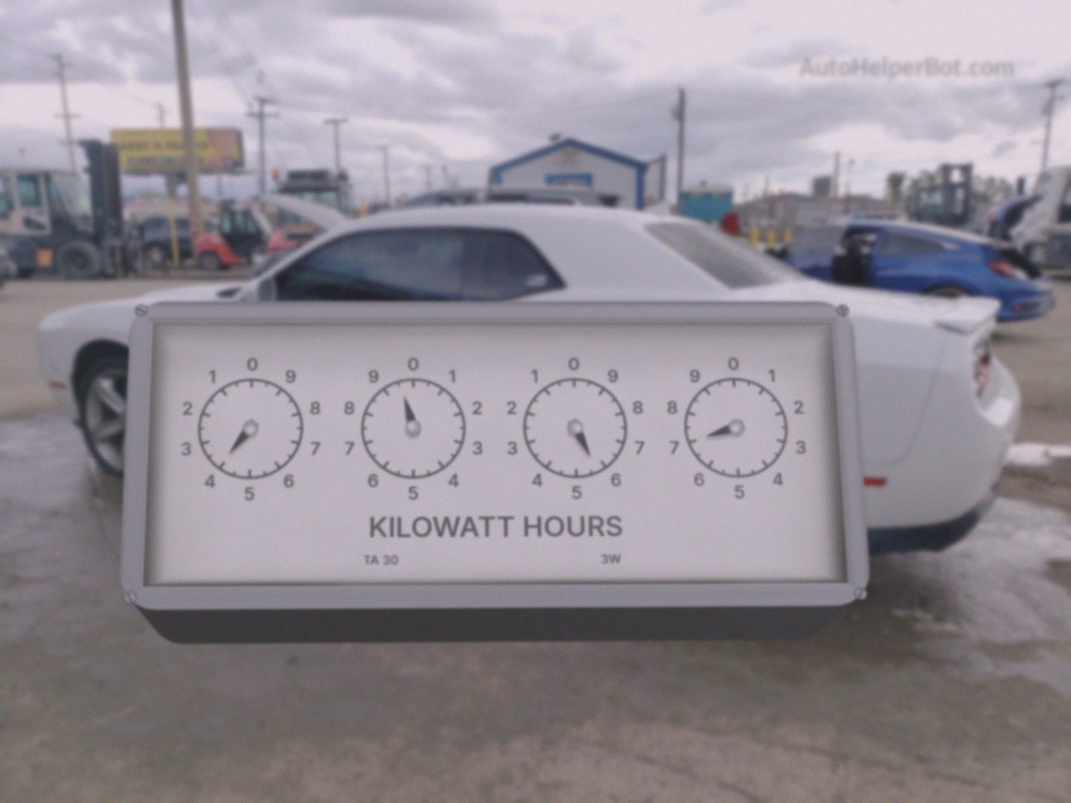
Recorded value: 3957
